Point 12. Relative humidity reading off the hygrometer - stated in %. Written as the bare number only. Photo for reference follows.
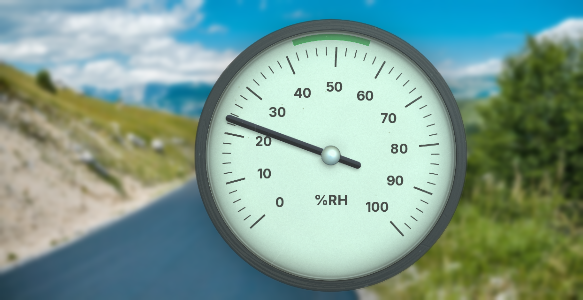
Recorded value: 23
